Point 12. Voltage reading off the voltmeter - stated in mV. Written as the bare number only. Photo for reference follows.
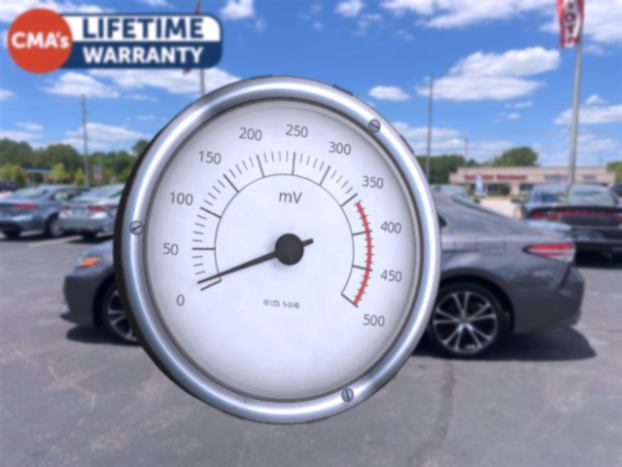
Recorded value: 10
